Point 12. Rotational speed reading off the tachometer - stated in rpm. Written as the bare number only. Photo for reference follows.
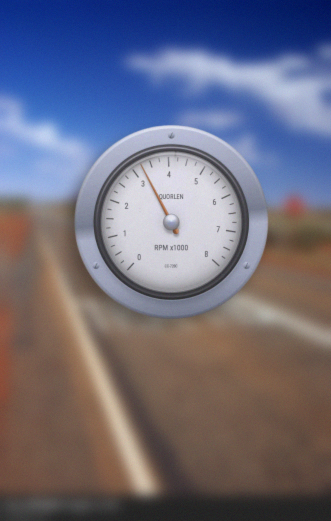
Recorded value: 3250
